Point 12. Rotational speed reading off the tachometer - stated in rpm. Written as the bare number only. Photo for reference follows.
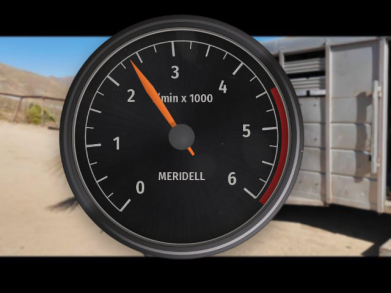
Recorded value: 2375
